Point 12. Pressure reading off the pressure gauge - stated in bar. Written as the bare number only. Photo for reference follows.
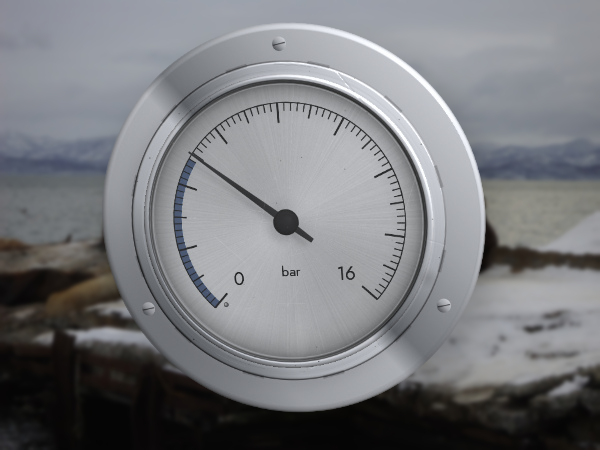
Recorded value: 5
